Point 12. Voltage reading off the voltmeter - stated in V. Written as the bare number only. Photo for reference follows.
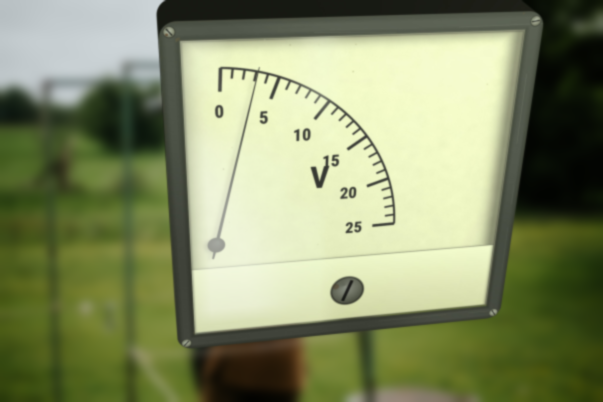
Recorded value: 3
